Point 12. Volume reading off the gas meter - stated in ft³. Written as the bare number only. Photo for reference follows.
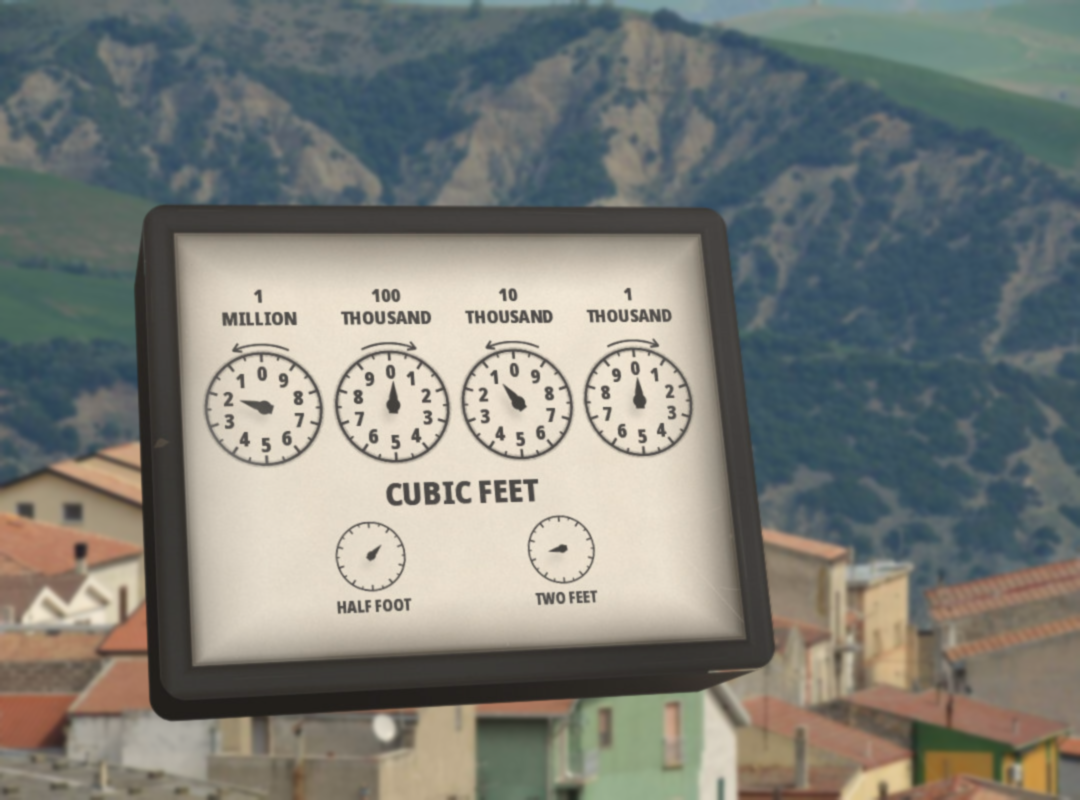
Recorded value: 201000
